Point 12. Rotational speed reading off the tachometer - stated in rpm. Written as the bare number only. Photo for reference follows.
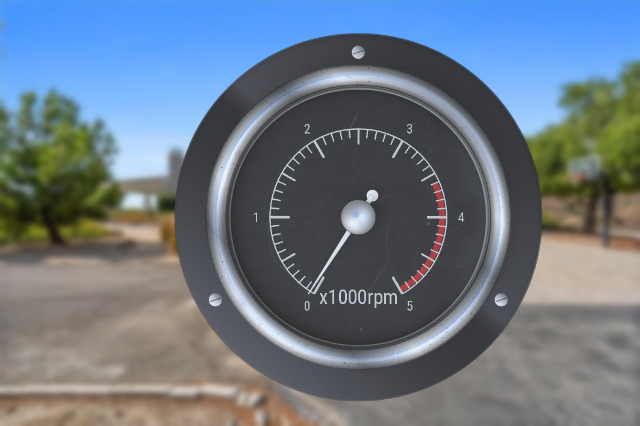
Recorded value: 50
